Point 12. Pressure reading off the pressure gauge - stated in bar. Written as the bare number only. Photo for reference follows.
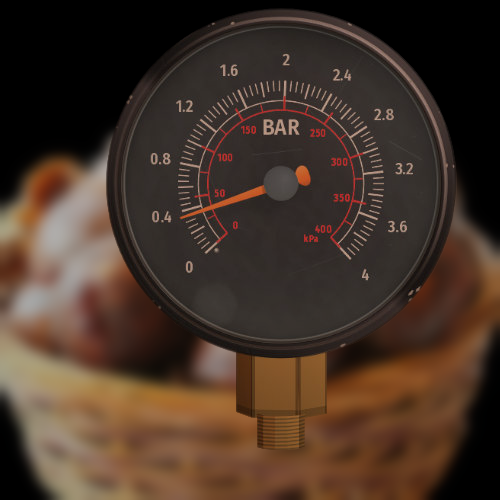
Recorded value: 0.35
